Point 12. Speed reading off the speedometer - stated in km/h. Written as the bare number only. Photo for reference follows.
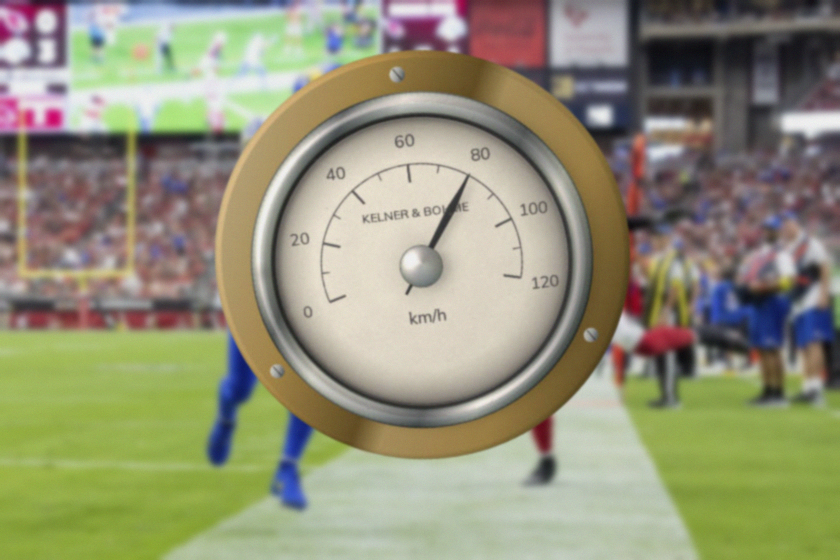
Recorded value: 80
